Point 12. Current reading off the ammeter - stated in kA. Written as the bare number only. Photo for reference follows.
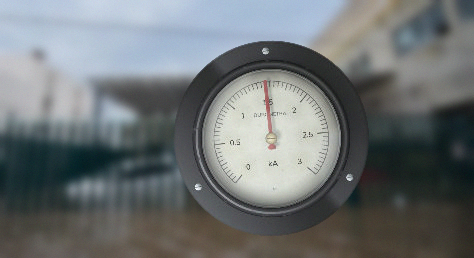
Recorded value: 1.5
